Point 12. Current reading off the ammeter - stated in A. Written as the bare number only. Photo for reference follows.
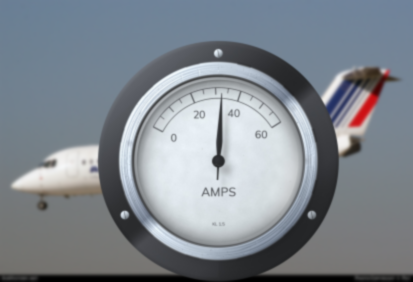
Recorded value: 32.5
